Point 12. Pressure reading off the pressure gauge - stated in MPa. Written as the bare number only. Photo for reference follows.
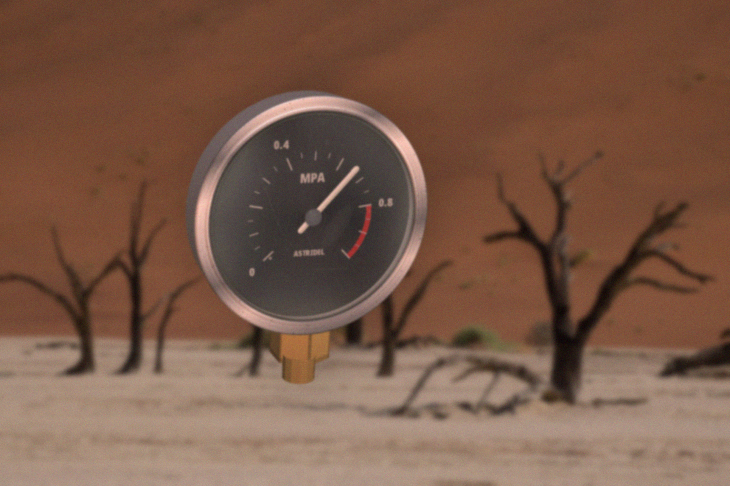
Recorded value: 0.65
